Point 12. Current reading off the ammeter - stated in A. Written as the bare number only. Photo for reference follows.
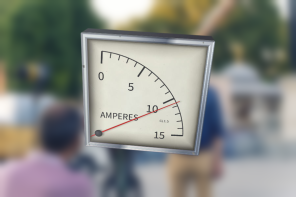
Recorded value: 10.5
